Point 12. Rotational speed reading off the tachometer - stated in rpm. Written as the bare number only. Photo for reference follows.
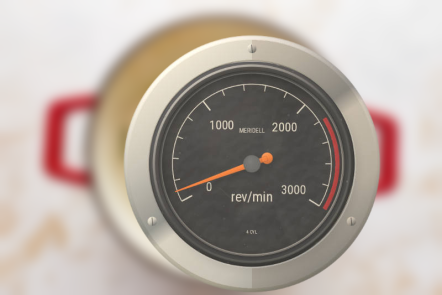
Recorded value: 100
